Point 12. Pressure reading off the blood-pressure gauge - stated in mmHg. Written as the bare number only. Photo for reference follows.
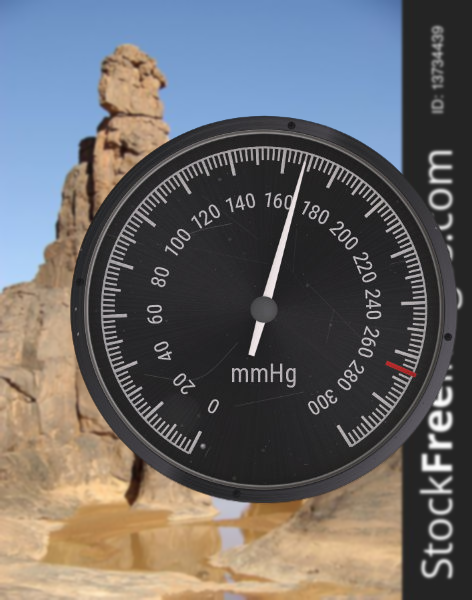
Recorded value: 168
